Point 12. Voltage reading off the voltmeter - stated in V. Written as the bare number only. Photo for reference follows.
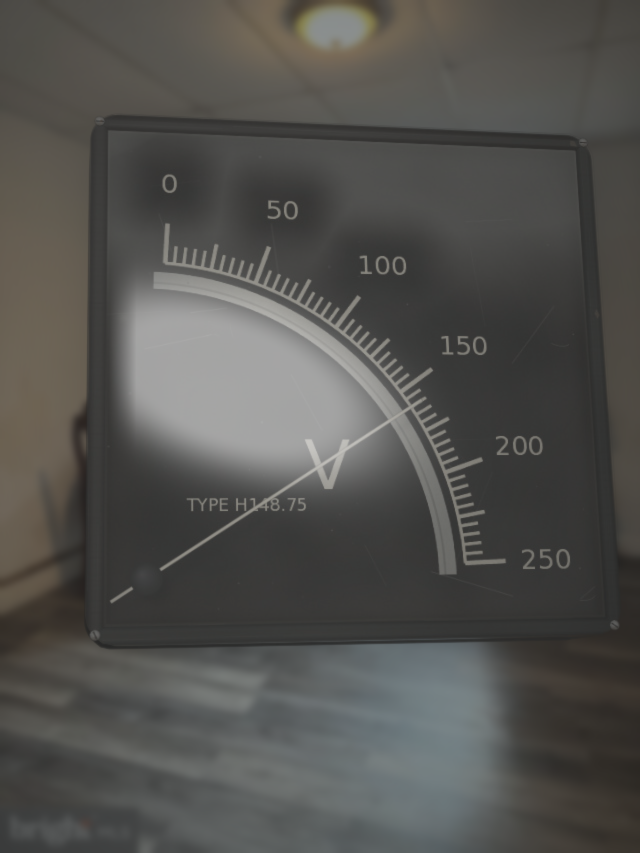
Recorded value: 160
